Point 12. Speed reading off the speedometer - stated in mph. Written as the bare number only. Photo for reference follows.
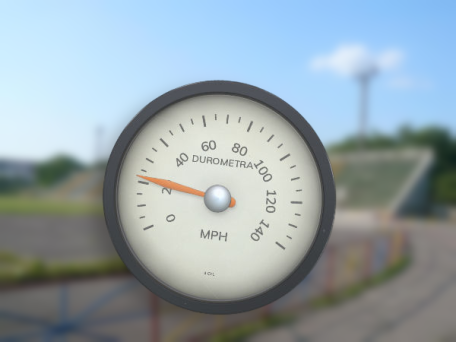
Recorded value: 22.5
